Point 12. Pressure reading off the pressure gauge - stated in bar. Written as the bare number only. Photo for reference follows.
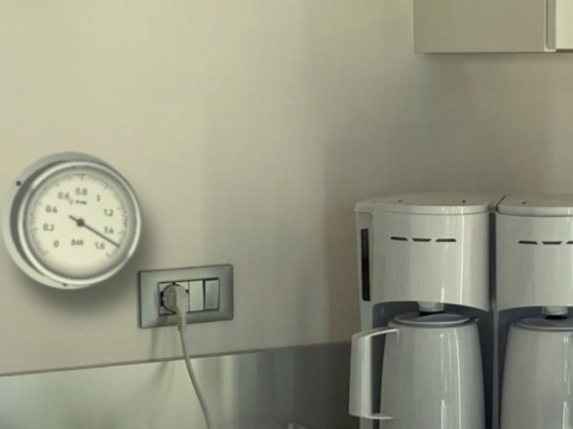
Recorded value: 1.5
